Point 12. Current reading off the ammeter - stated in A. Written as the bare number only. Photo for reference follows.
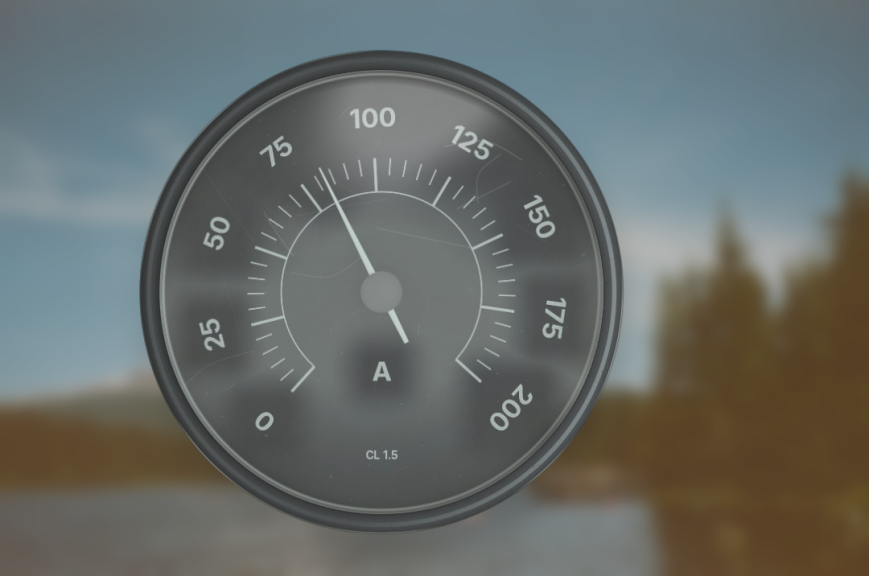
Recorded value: 82.5
